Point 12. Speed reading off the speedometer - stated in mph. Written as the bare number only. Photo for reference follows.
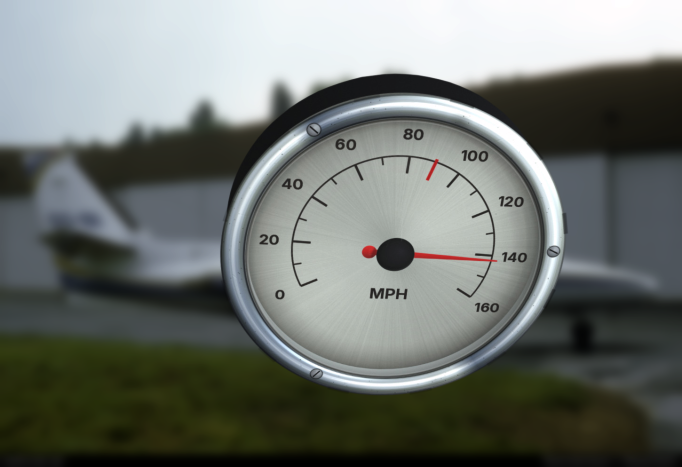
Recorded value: 140
